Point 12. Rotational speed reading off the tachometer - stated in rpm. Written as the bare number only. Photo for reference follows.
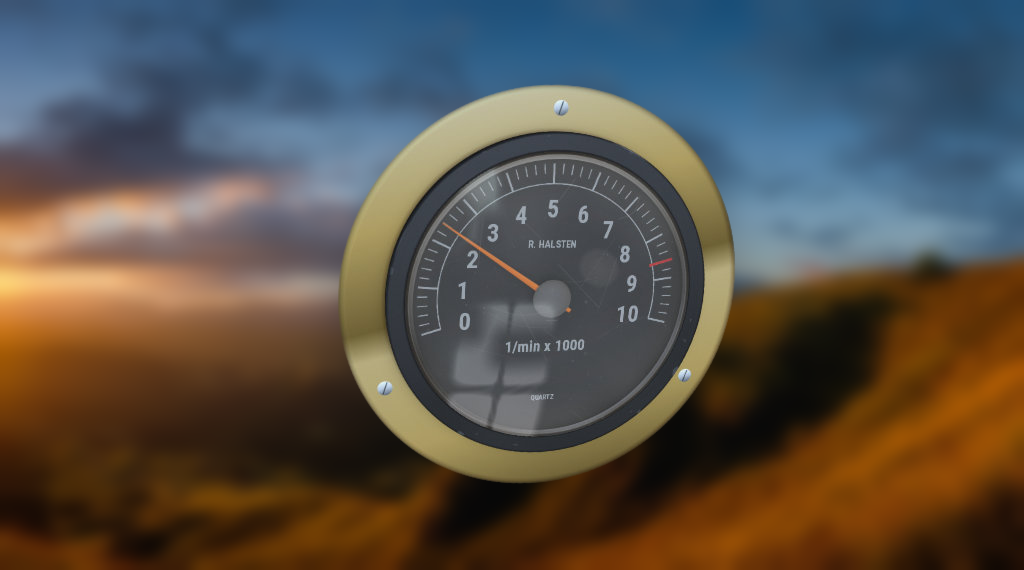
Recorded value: 2400
